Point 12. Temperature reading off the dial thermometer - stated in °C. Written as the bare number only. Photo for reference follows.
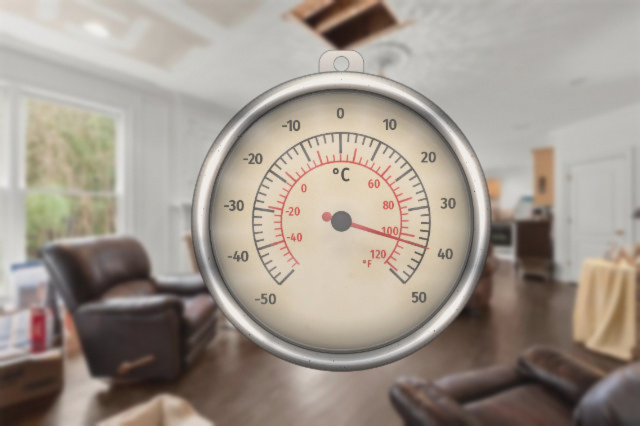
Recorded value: 40
